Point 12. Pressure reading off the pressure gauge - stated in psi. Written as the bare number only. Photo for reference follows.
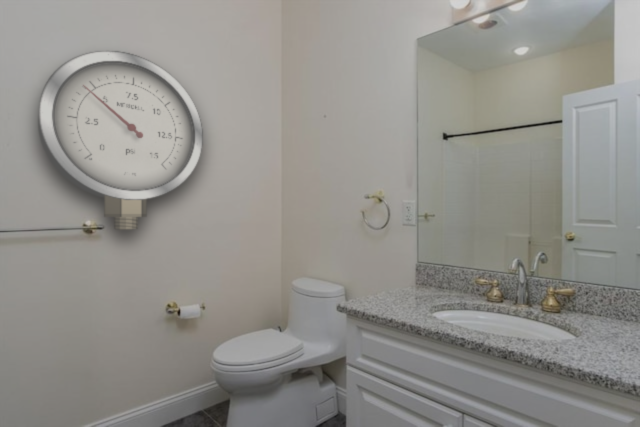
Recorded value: 4.5
